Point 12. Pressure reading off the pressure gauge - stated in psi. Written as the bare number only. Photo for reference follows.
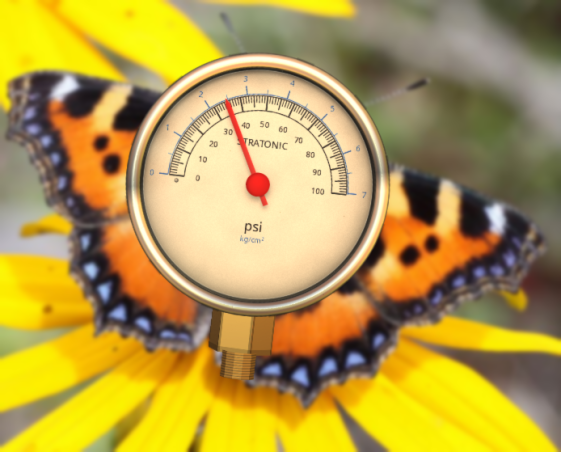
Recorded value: 35
